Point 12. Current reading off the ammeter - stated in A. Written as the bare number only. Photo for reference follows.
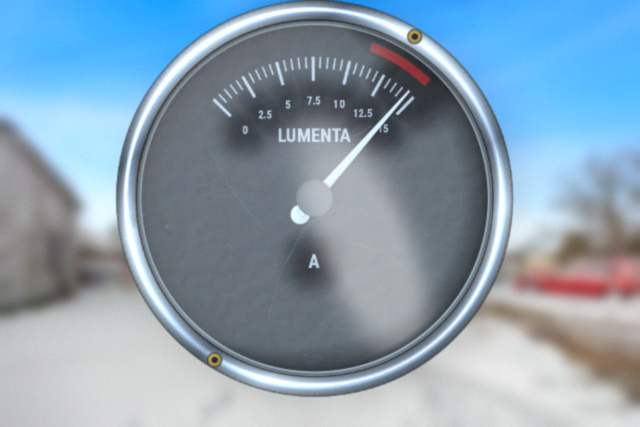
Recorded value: 14.5
